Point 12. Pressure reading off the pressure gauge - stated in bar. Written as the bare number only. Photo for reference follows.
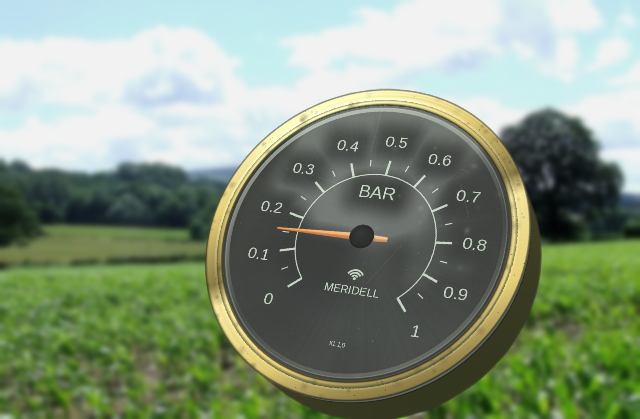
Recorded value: 0.15
